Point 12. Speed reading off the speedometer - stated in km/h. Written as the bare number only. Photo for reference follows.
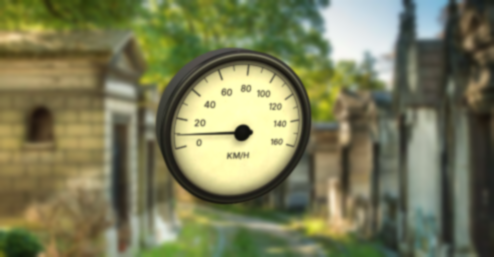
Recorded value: 10
